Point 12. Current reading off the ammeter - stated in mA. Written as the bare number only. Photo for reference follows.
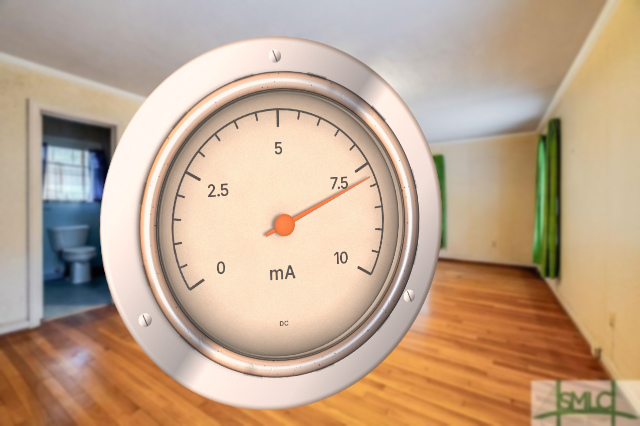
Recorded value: 7.75
